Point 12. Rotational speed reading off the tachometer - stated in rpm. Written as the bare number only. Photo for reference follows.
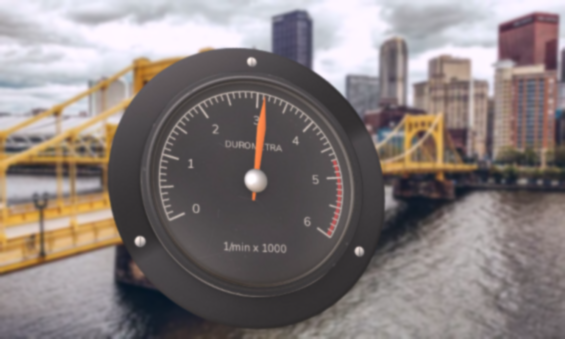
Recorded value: 3100
